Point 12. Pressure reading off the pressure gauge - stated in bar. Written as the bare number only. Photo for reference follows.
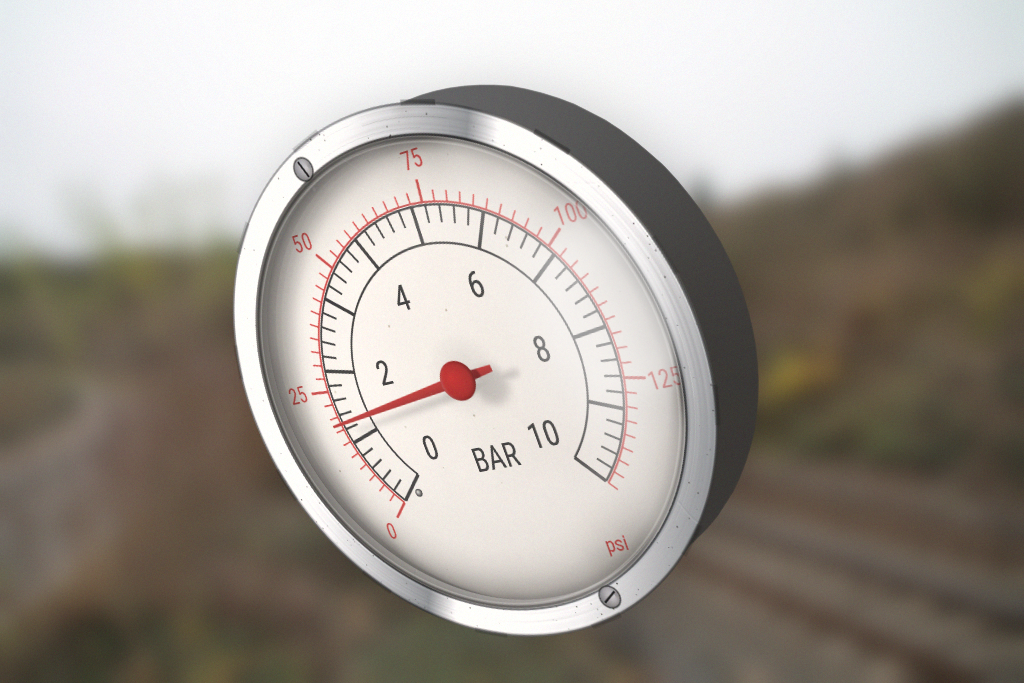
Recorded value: 1.3
